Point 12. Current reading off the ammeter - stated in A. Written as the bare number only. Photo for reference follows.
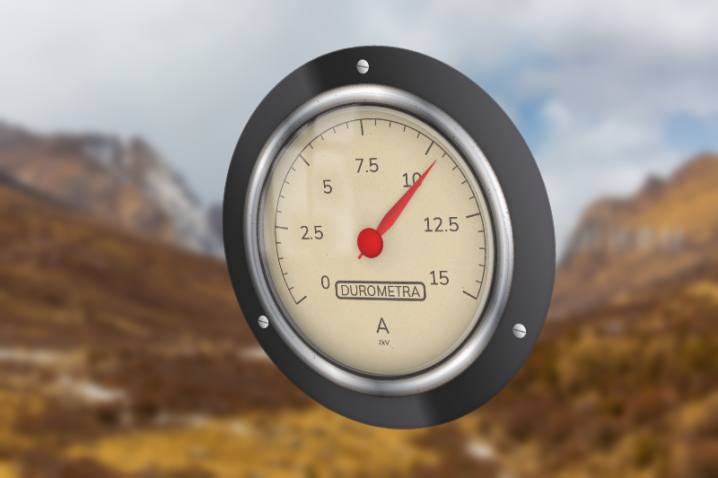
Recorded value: 10.5
